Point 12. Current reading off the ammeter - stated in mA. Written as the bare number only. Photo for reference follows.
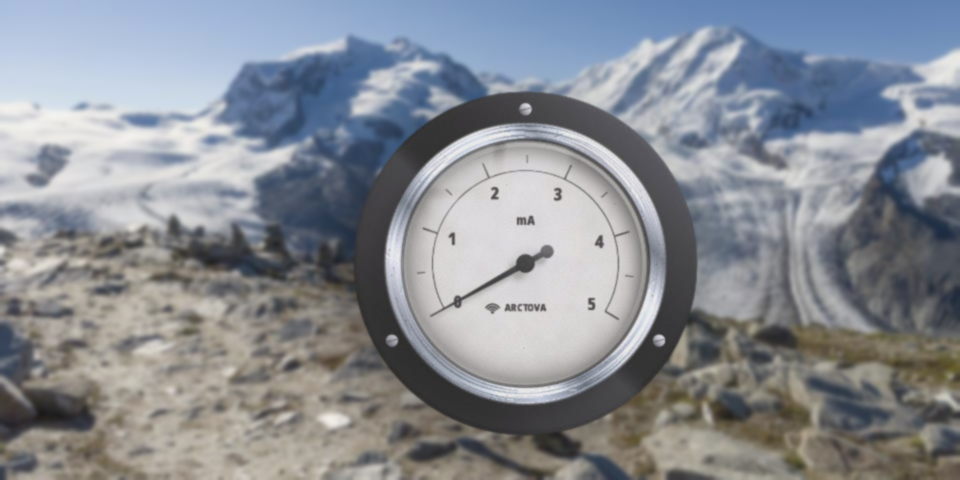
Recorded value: 0
